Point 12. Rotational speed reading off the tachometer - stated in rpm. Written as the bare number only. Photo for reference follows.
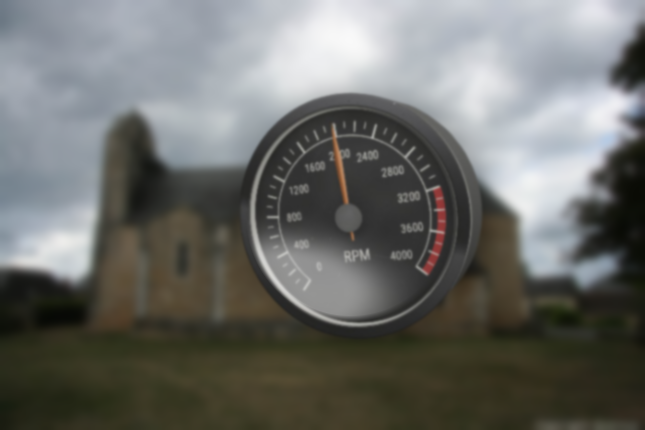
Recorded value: 2000
